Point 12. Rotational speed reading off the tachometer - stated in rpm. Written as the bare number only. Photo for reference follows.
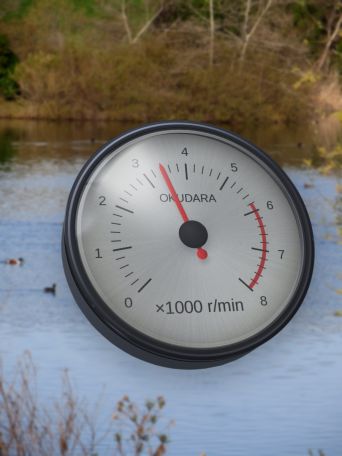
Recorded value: 3400
